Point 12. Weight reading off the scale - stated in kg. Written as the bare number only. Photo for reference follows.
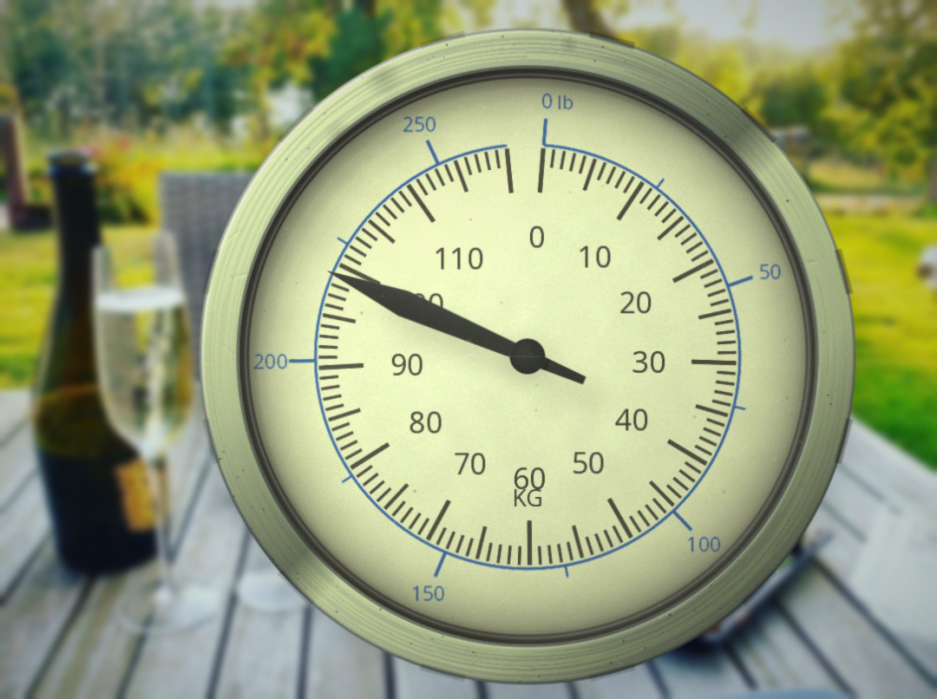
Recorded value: 99
